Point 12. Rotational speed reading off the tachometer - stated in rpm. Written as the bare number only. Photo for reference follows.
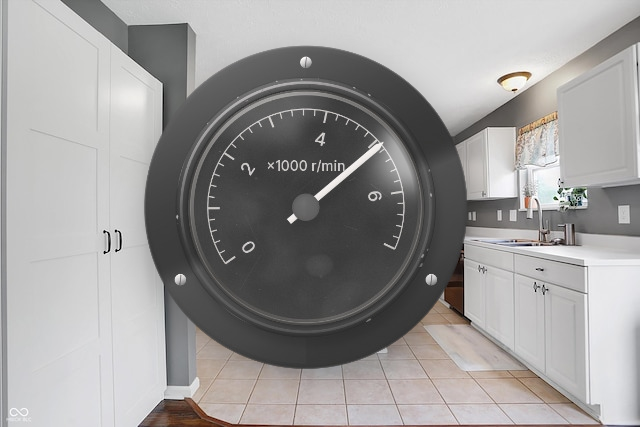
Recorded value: 5100
